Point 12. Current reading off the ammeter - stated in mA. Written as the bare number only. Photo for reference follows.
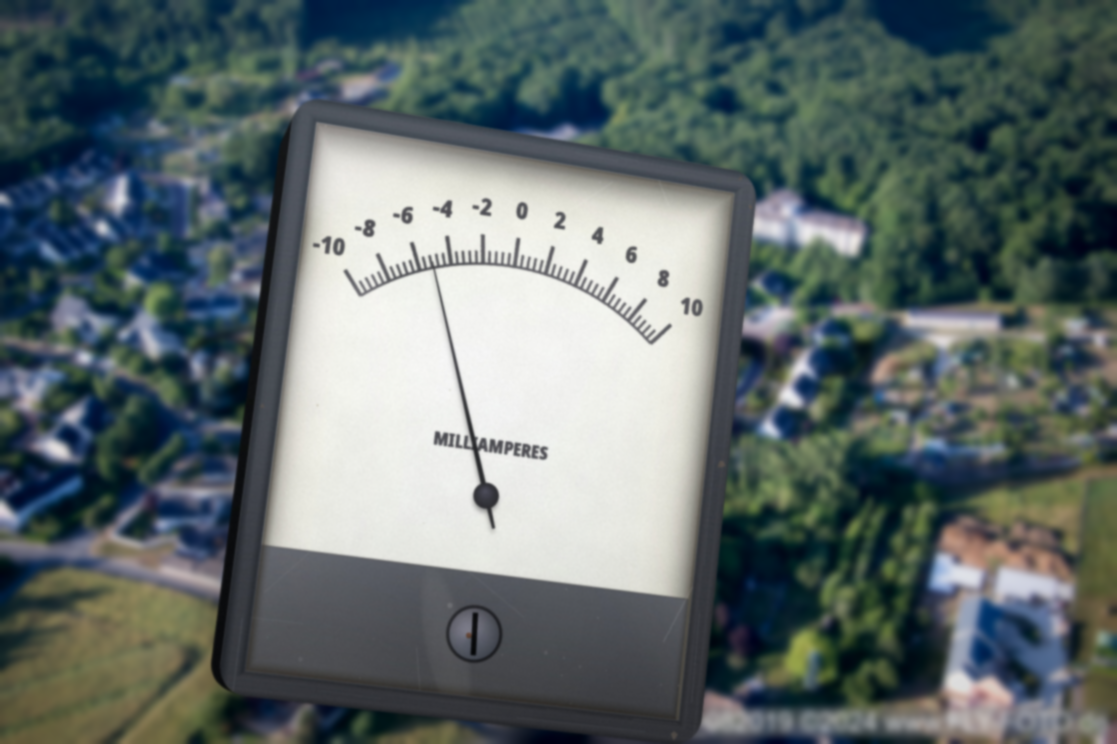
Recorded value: -5.2
